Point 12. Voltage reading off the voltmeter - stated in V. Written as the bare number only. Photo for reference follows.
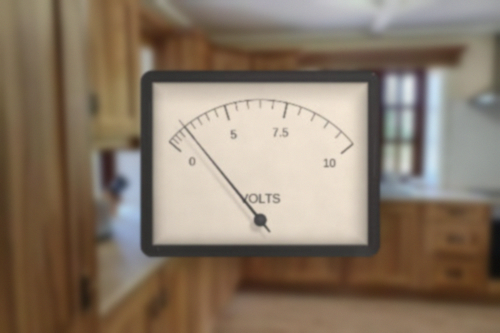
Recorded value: 2.5
